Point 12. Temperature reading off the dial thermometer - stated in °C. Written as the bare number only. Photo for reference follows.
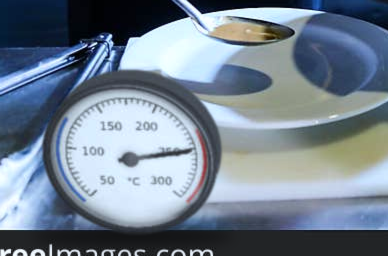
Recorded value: 250
